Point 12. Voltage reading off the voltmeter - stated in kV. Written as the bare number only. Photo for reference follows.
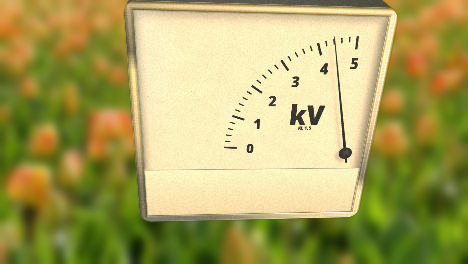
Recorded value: 4.4
